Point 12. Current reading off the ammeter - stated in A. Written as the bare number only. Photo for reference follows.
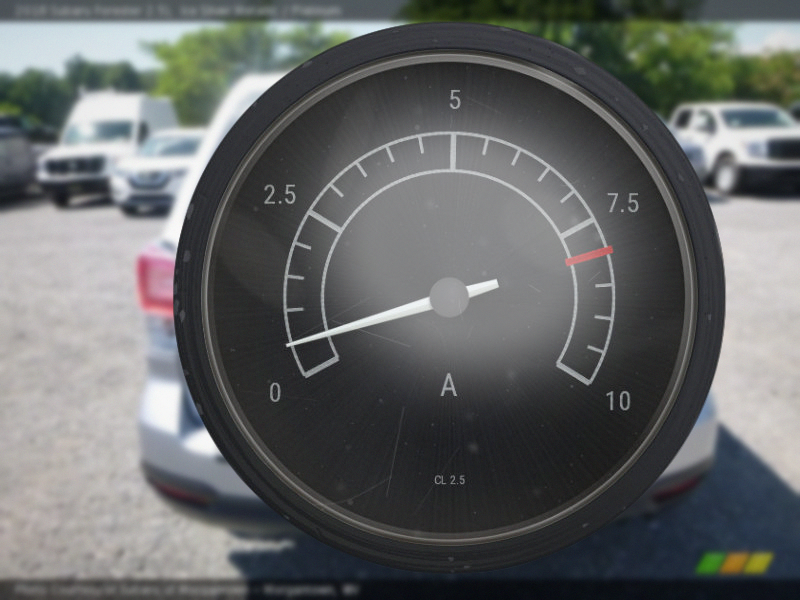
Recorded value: 0.5
